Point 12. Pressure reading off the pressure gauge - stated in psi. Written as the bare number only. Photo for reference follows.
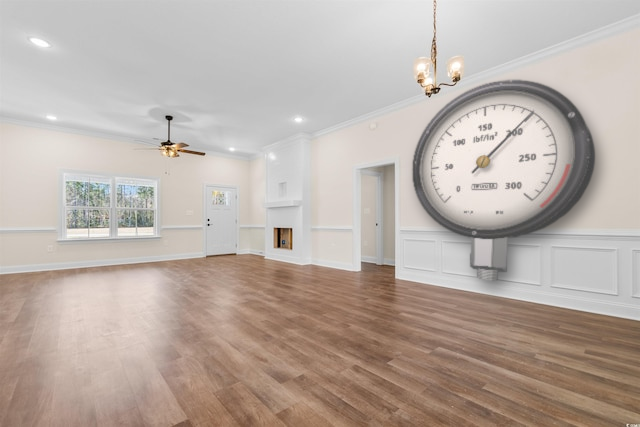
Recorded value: 200
